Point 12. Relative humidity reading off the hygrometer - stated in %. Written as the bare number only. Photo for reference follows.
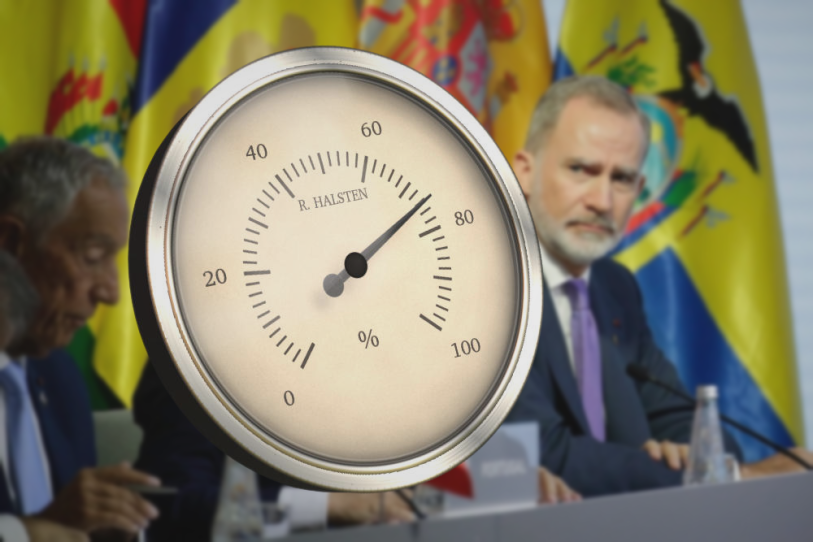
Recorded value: 74
